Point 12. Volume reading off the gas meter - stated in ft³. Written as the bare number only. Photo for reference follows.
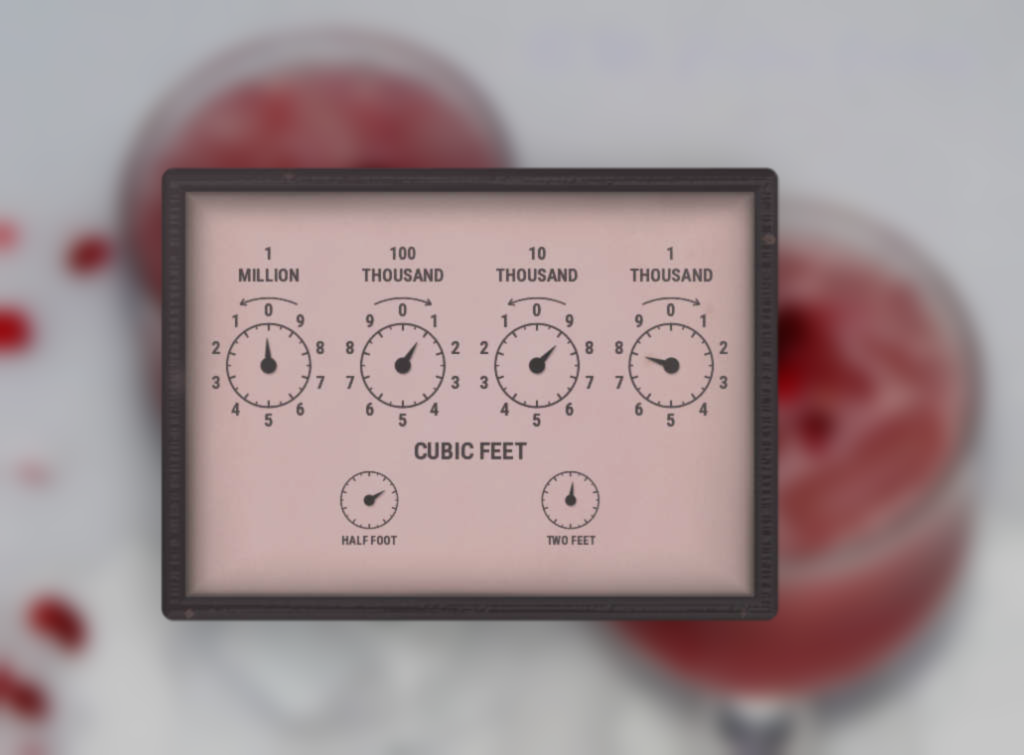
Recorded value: 8800
